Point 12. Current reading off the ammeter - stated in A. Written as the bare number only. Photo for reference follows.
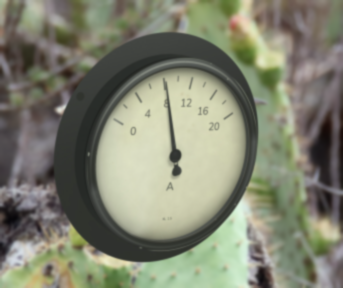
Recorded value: 8
